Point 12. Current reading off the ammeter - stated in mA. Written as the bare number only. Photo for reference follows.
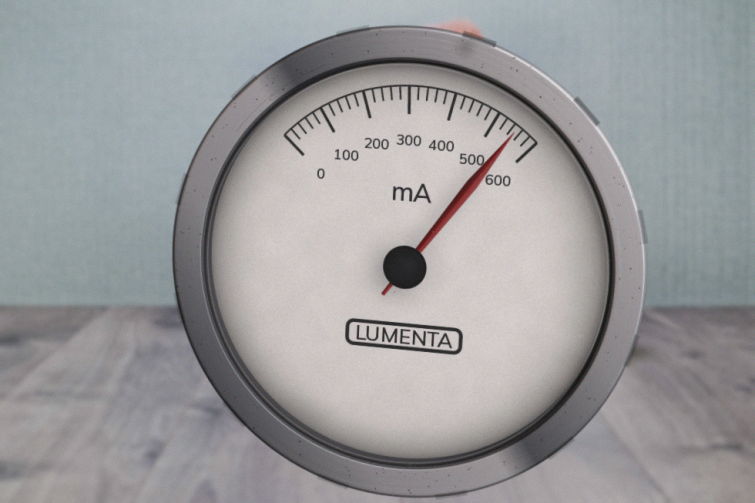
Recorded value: 550
